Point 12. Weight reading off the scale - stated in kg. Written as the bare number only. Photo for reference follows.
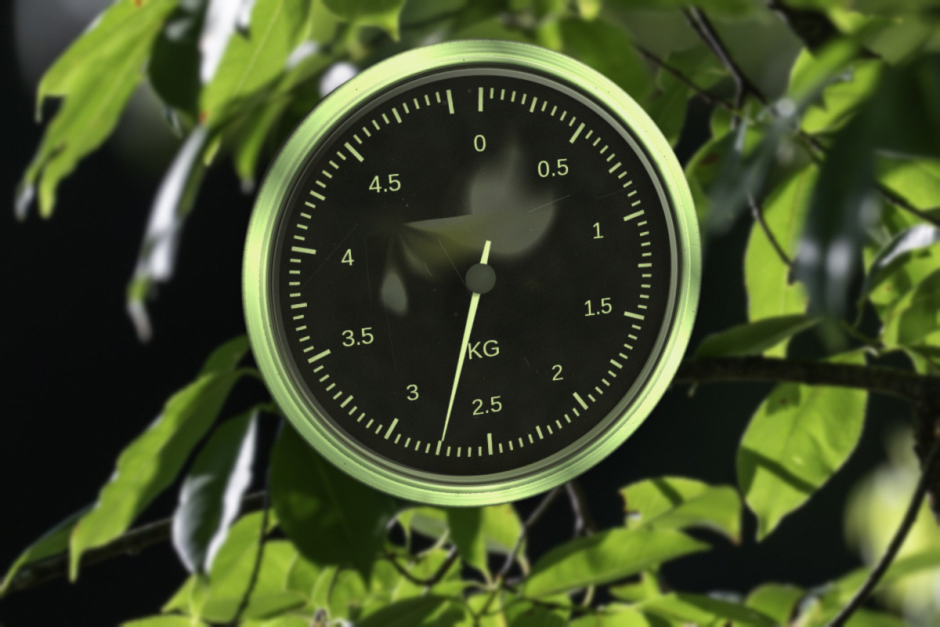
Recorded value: 2.75
